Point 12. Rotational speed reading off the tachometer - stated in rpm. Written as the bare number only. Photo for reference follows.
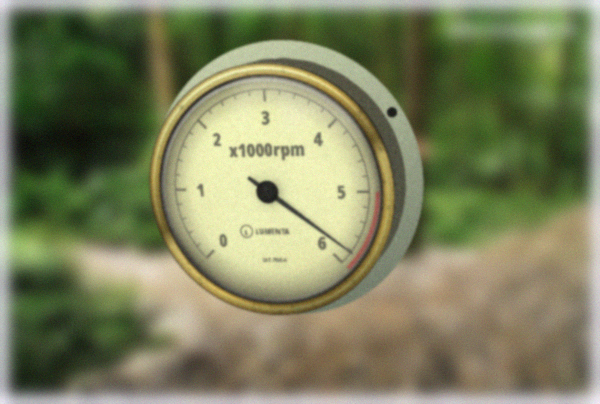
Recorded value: 5800
